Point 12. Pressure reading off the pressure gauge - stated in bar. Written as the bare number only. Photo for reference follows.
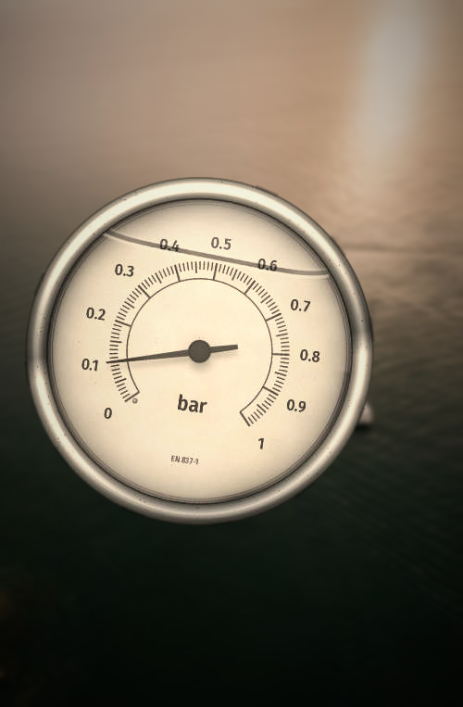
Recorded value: 0.1
